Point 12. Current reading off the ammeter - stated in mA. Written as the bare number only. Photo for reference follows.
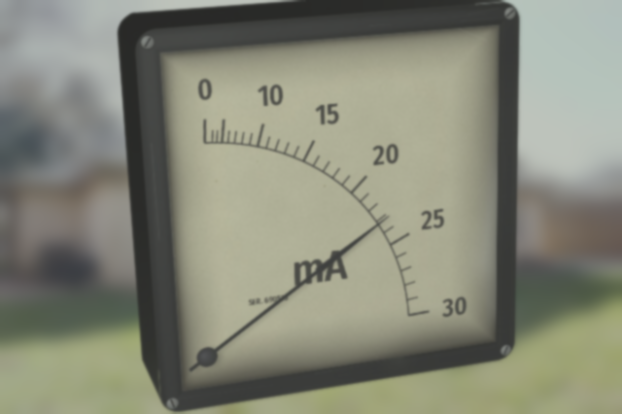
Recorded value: 23
